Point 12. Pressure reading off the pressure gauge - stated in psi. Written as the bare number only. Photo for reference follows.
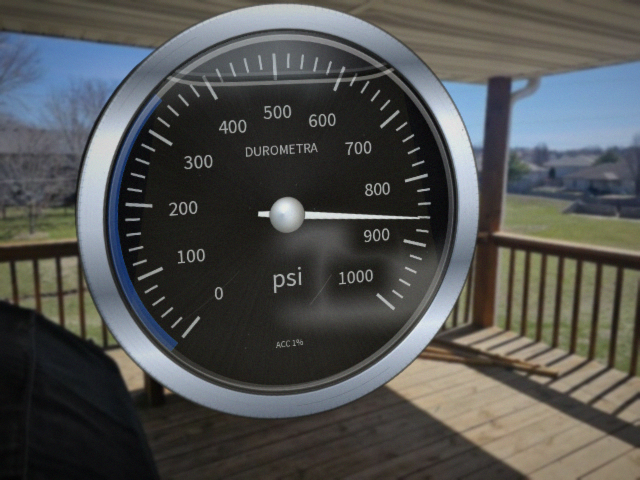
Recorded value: 860
